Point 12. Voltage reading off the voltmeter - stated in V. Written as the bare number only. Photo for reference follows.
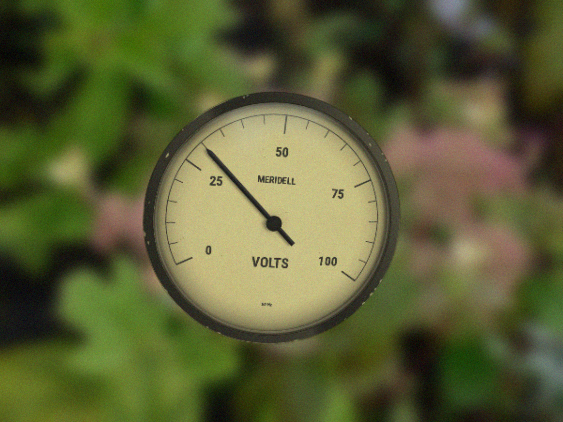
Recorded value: 30
